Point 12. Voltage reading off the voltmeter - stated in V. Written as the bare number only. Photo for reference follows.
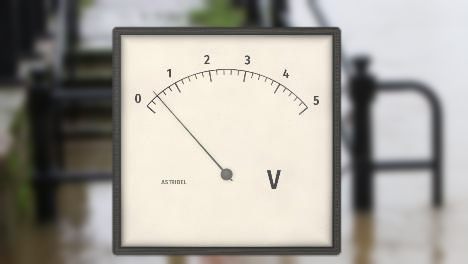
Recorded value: 0.4
